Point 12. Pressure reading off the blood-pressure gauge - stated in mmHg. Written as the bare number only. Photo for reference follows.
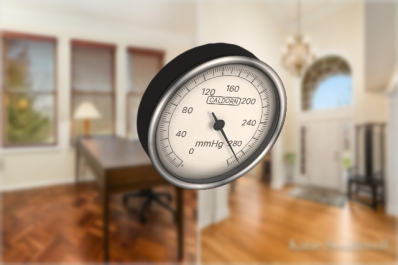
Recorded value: 290
